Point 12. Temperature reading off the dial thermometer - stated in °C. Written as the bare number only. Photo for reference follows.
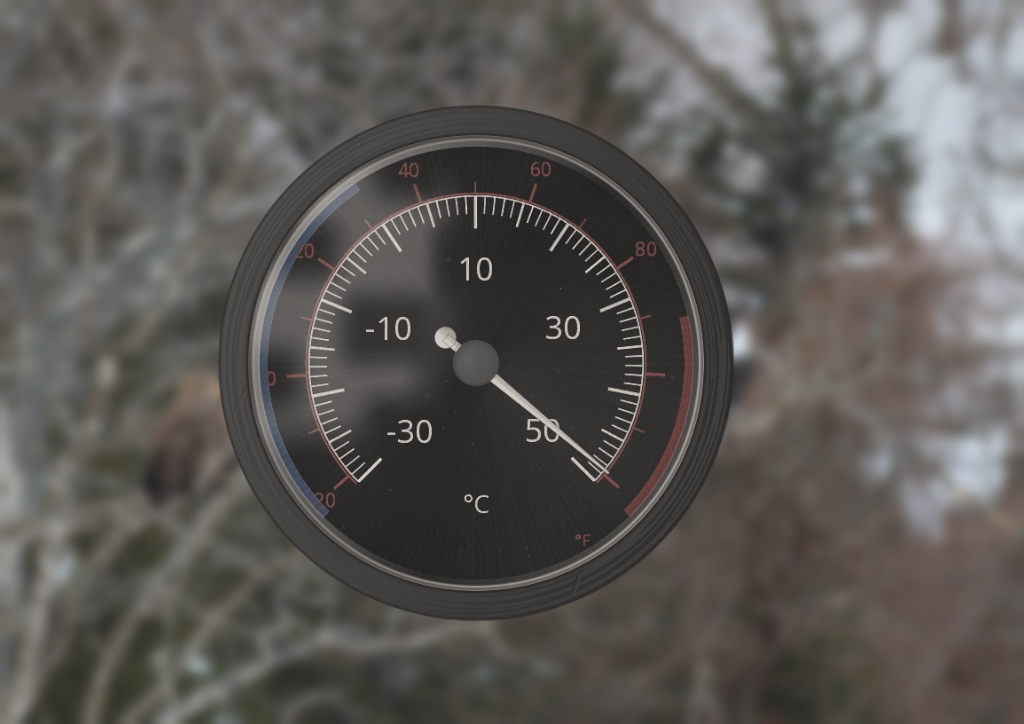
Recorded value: 48.5
